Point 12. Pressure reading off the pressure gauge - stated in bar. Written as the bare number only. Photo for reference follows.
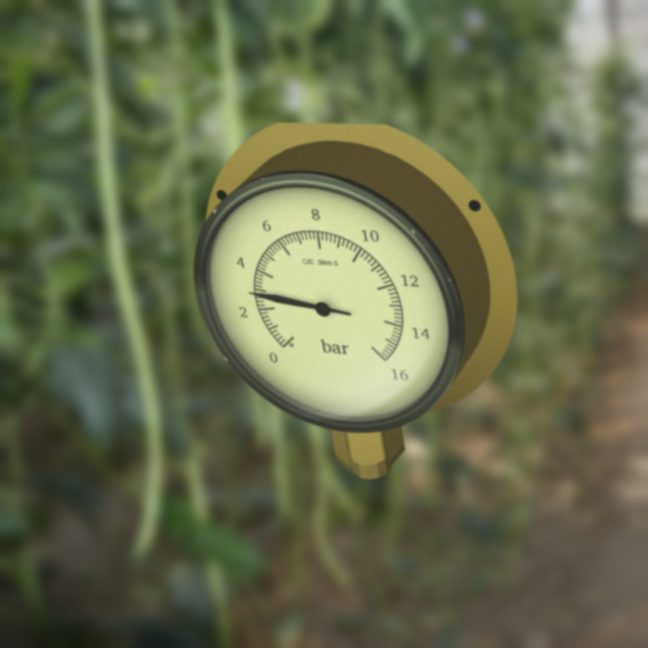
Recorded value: 3
